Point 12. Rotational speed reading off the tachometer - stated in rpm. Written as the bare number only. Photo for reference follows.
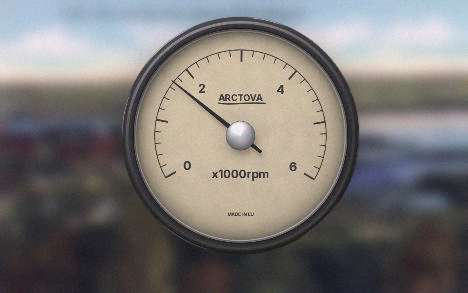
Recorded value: 1700
